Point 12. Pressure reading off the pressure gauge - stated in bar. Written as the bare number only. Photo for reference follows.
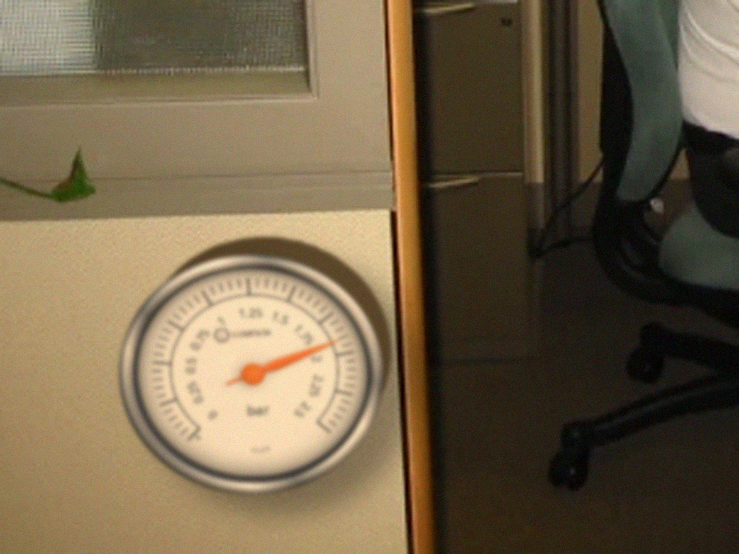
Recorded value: 1.9
